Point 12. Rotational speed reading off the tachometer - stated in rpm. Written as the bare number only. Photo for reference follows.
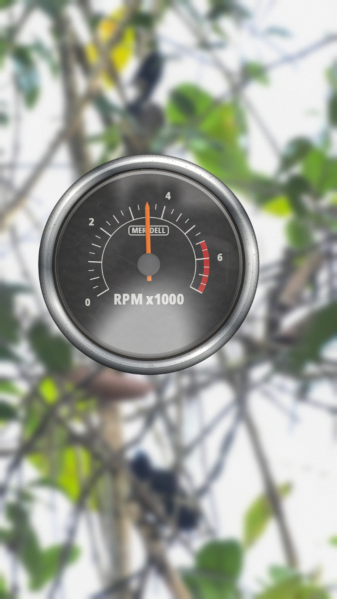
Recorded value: 3500
